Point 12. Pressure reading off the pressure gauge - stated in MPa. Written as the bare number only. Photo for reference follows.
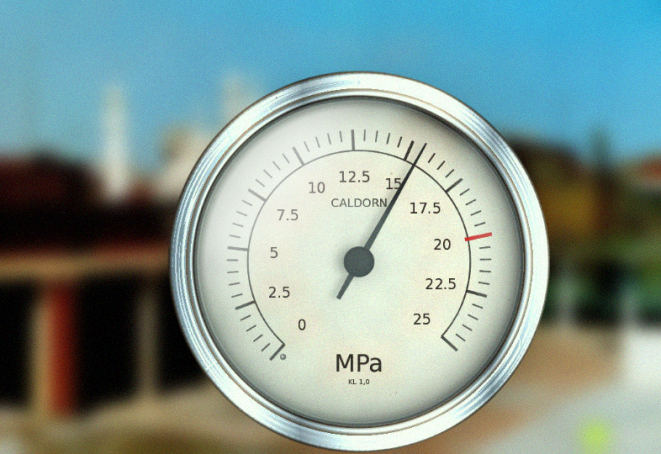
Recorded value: 15.5
